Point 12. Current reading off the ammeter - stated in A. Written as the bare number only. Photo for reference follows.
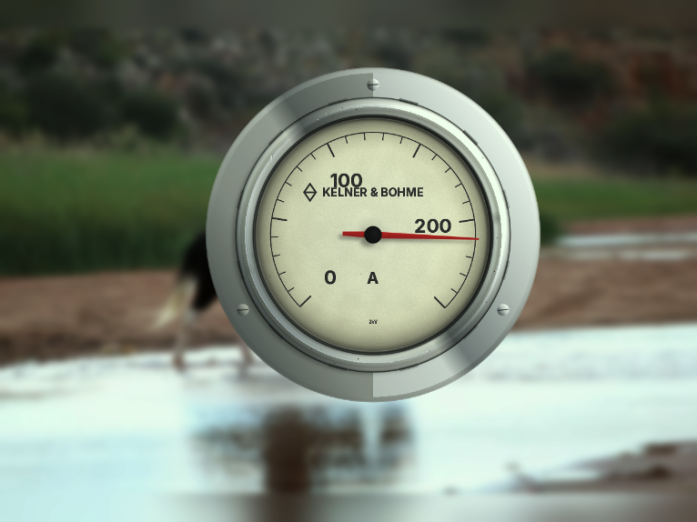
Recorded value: 210
